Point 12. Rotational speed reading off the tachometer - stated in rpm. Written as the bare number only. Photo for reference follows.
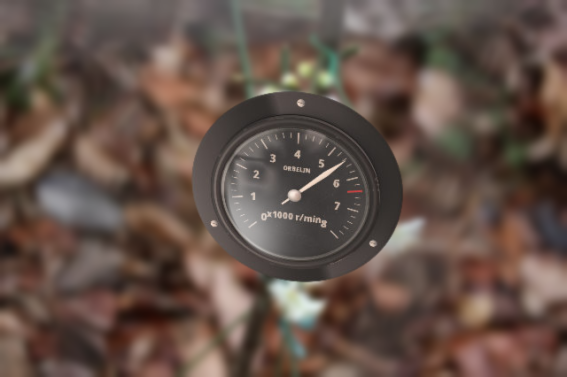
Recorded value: 5400
